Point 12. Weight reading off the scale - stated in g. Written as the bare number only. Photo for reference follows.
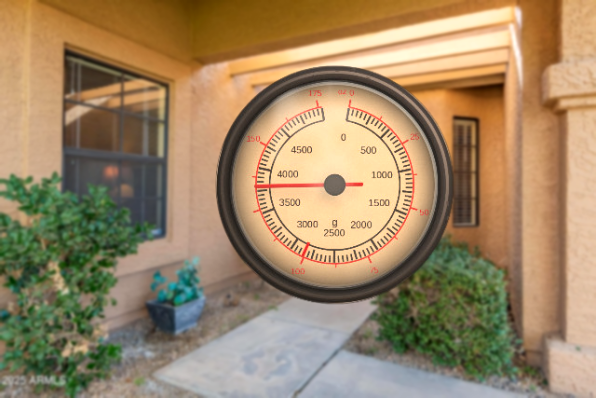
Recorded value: 3800
